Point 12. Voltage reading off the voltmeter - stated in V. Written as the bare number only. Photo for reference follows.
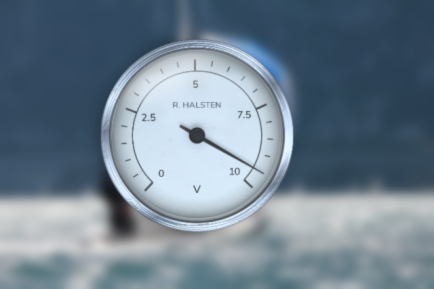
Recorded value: 9.5
